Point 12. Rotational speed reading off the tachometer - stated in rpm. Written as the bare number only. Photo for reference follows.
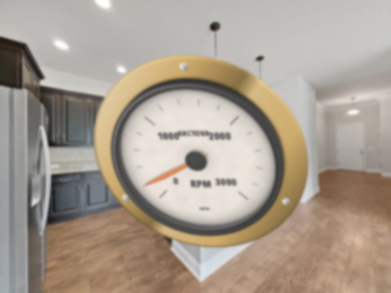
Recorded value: 200
